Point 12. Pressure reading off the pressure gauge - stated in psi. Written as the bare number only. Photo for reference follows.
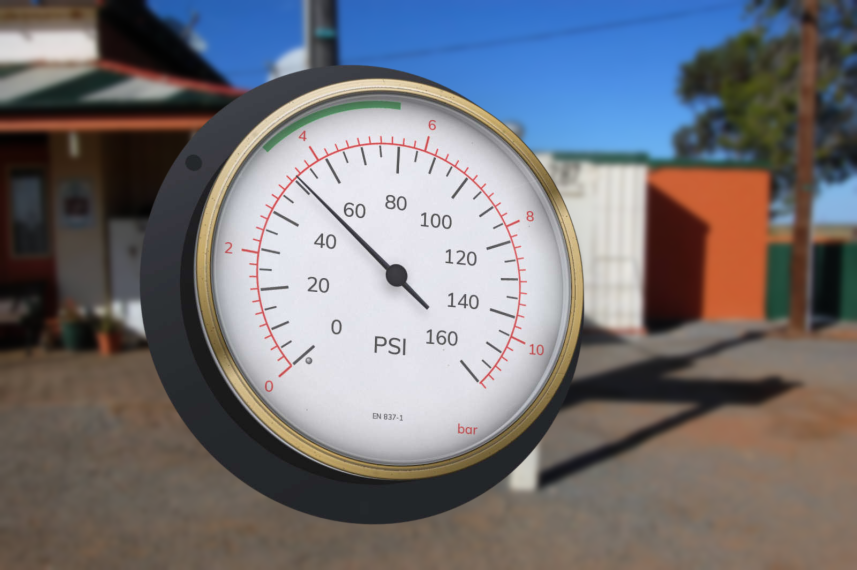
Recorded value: 50
